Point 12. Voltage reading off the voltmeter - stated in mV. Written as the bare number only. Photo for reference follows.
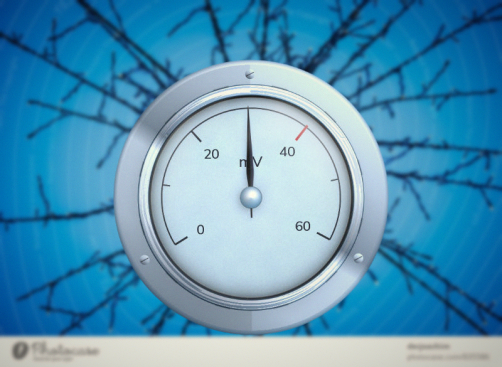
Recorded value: 30
